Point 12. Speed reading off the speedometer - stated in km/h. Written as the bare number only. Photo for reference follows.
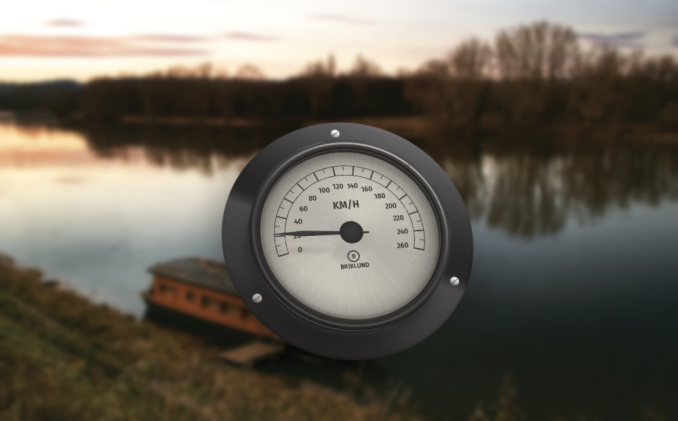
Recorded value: 20
